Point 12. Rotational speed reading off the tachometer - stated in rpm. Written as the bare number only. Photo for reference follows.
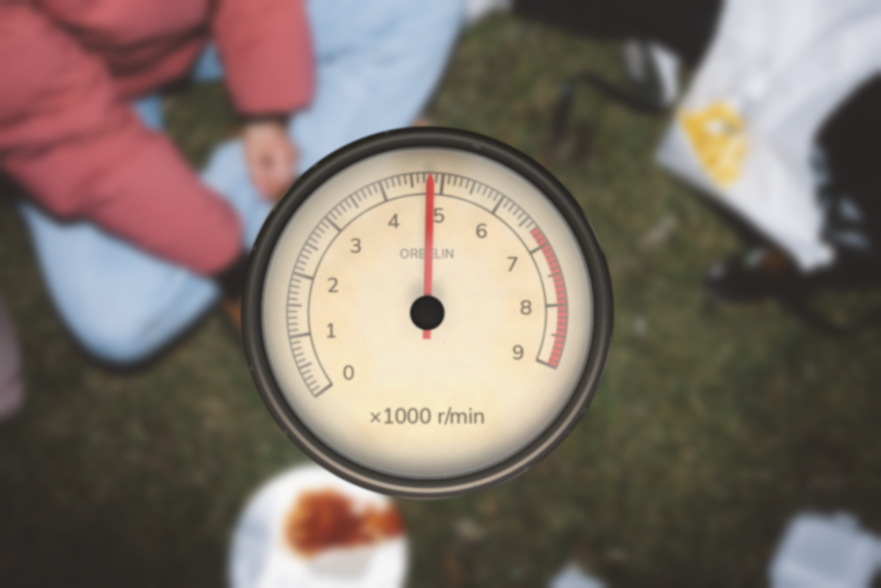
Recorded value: 4800
